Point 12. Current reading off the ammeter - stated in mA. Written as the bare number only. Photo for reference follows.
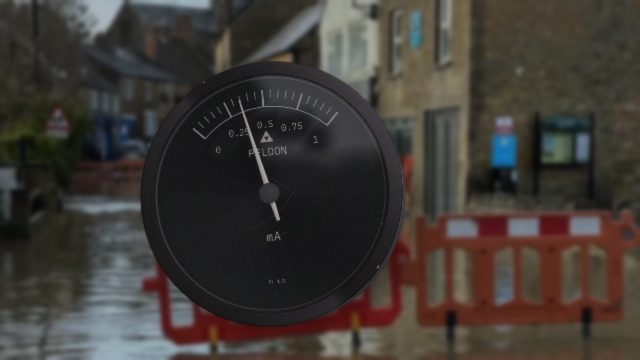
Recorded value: 0.35
